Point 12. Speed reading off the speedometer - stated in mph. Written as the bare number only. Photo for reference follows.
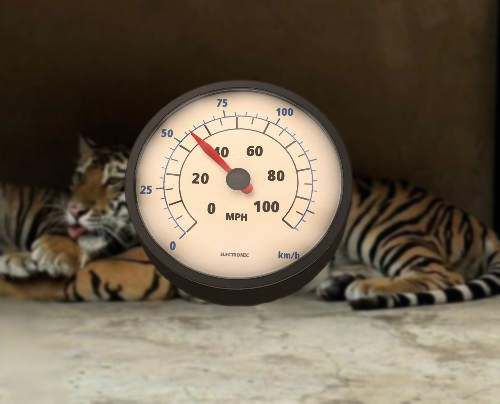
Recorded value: 35
